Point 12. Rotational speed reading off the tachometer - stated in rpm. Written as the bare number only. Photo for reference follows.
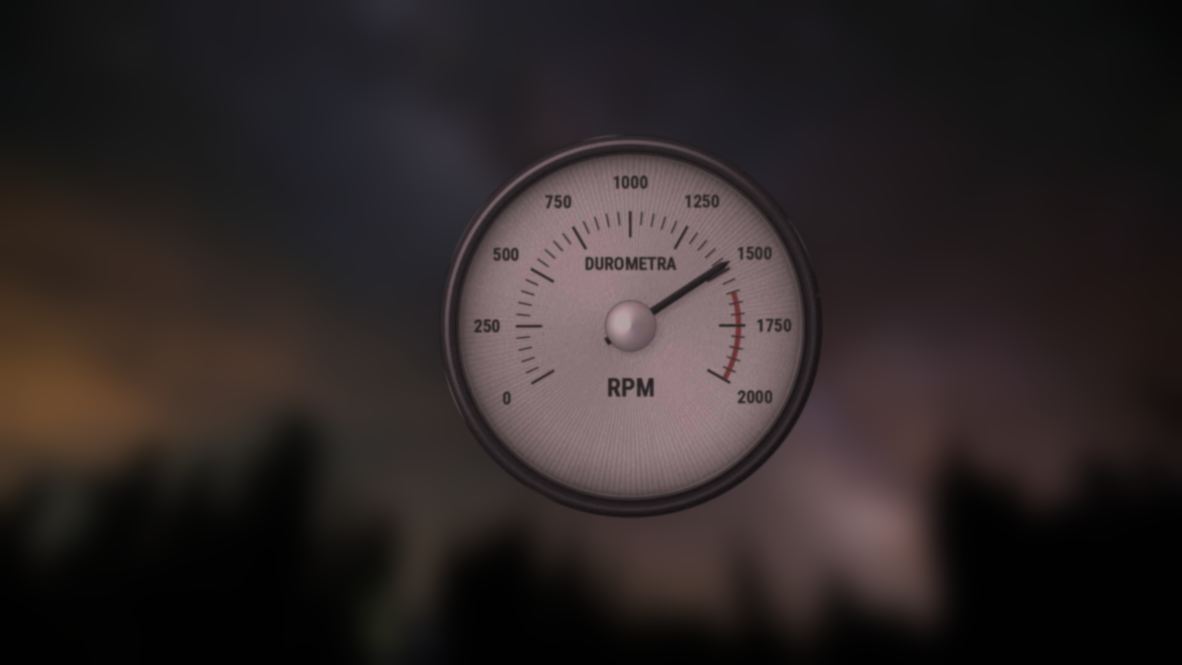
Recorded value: 1475
